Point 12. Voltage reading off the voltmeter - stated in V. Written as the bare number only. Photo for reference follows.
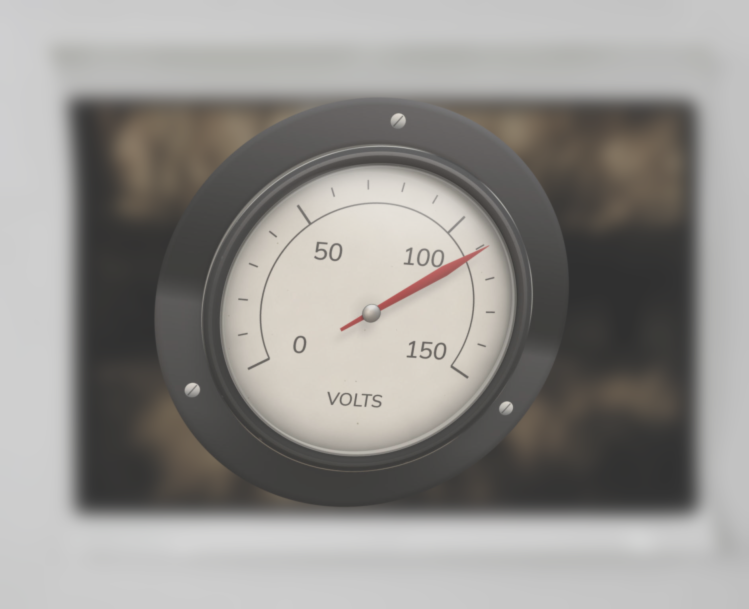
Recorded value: 110
